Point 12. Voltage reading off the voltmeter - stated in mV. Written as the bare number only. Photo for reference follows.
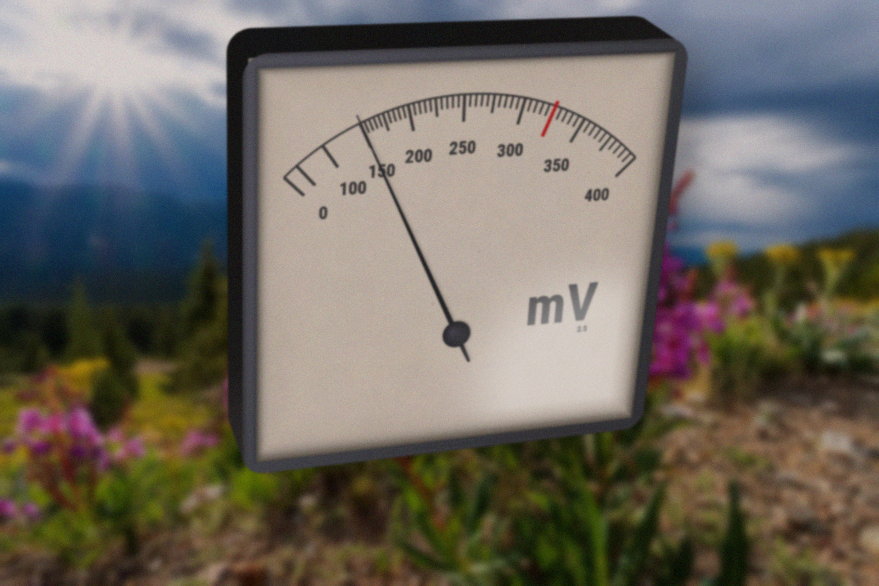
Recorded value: 150
